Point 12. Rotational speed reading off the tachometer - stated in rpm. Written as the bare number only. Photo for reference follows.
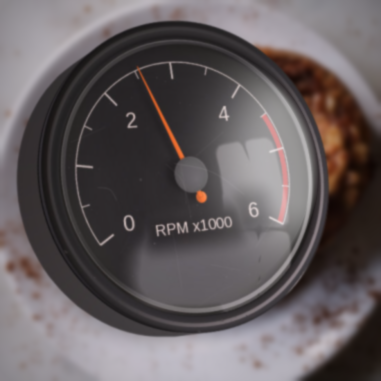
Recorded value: 2500
